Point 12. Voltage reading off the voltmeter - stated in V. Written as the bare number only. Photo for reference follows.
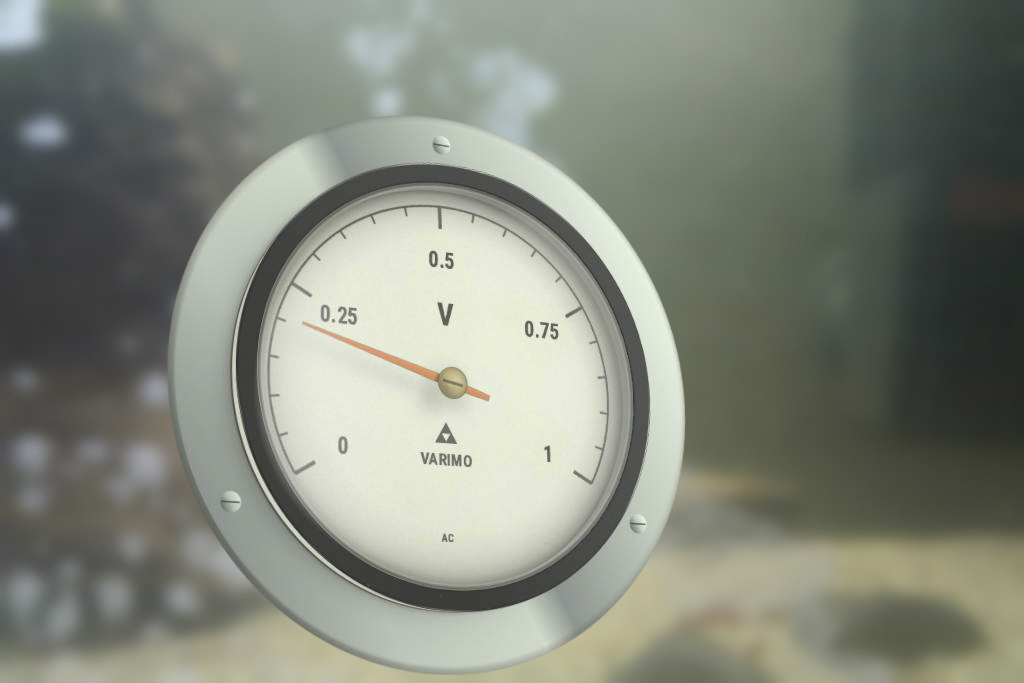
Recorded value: 0.2
